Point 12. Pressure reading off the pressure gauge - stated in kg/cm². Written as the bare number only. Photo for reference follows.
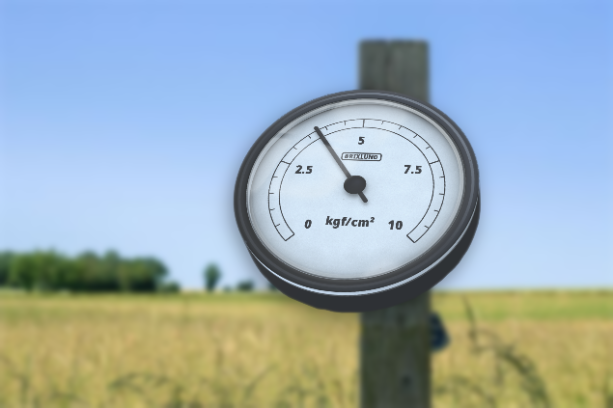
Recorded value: 3.75
